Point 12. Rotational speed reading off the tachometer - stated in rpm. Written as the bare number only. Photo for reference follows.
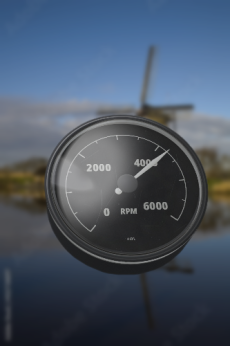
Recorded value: 4250
